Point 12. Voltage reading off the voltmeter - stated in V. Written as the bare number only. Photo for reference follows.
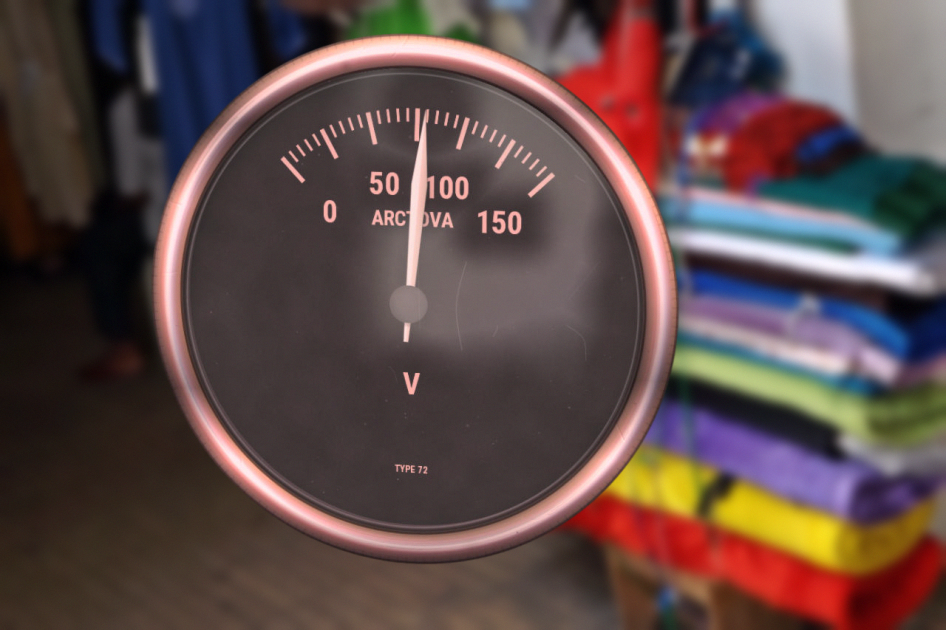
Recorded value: 80
